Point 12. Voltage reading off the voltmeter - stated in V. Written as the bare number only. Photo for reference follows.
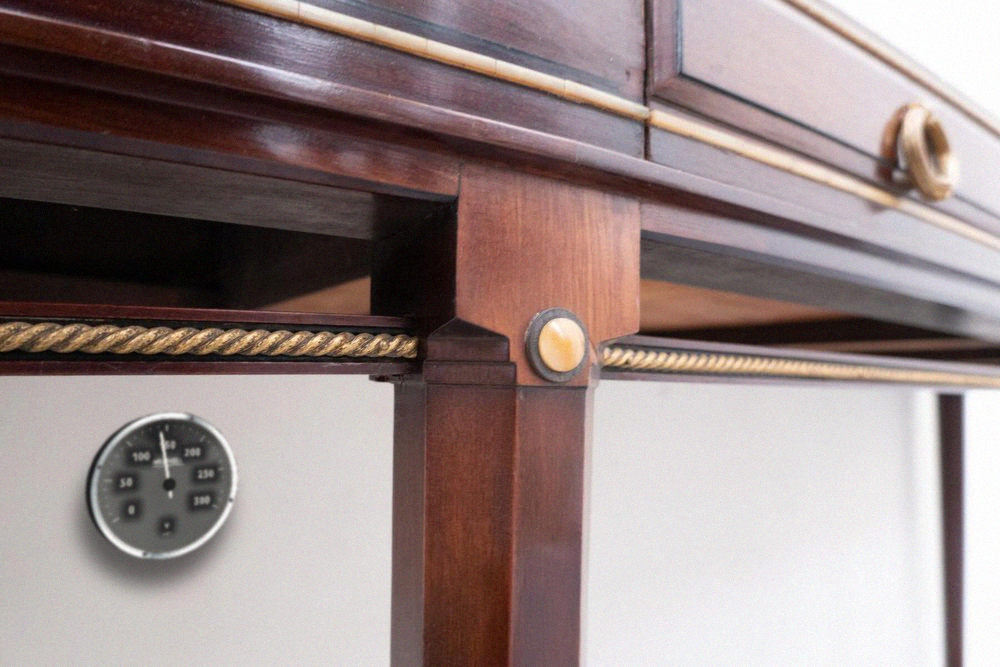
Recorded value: 140
